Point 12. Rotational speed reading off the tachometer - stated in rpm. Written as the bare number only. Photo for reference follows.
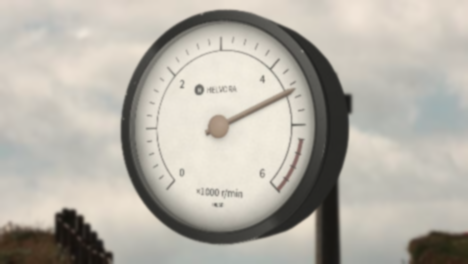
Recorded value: 4500
